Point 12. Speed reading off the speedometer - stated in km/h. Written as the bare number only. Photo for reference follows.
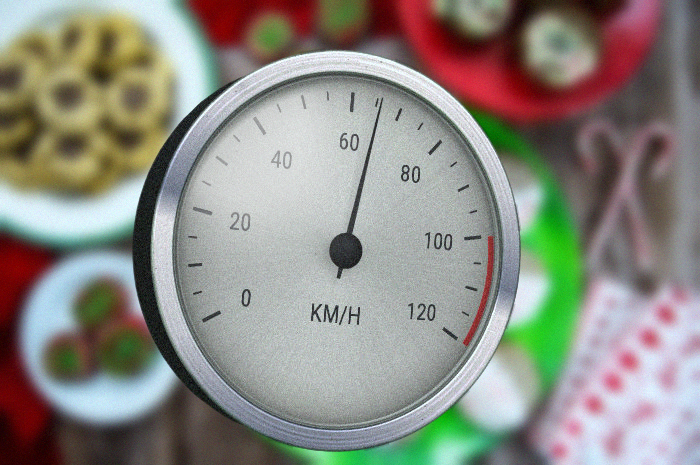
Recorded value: 65
